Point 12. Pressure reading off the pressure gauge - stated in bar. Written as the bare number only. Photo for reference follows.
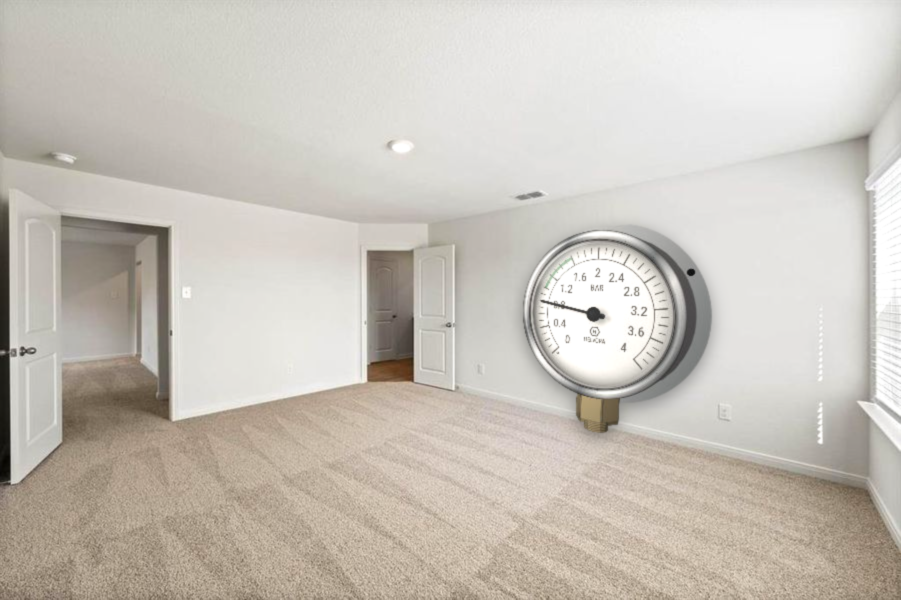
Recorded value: 0.8
